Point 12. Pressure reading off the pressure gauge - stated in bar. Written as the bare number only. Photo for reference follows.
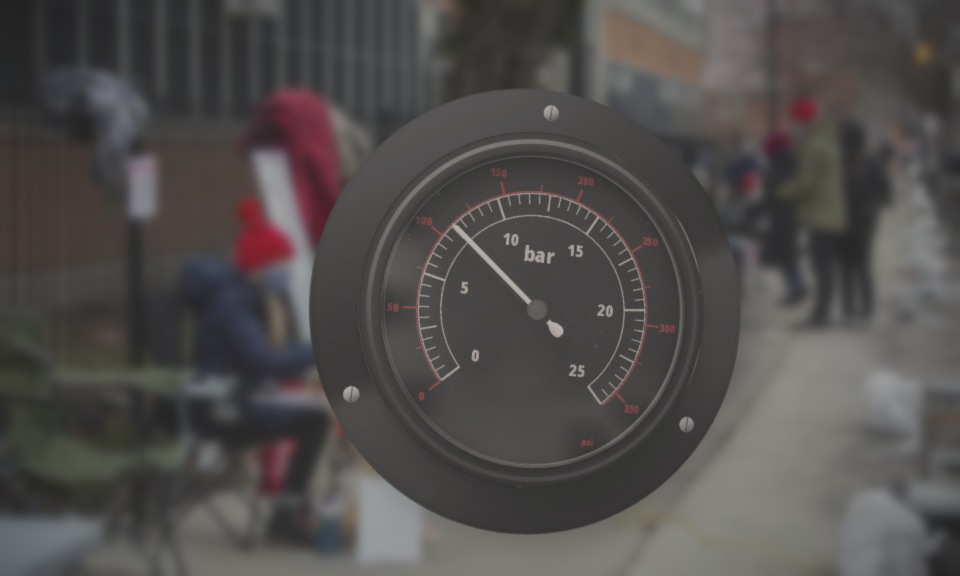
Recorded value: 7.5
